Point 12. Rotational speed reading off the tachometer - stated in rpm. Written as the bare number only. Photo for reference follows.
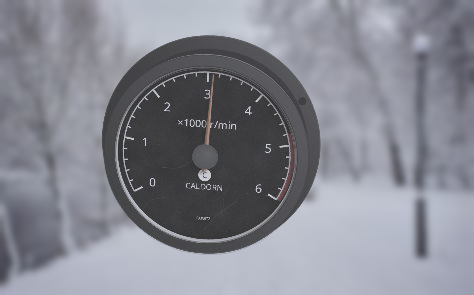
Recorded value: 3100
